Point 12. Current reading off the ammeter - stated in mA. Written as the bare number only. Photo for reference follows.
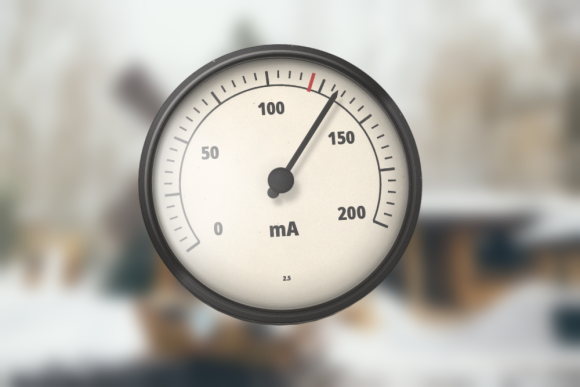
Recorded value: 132.5
